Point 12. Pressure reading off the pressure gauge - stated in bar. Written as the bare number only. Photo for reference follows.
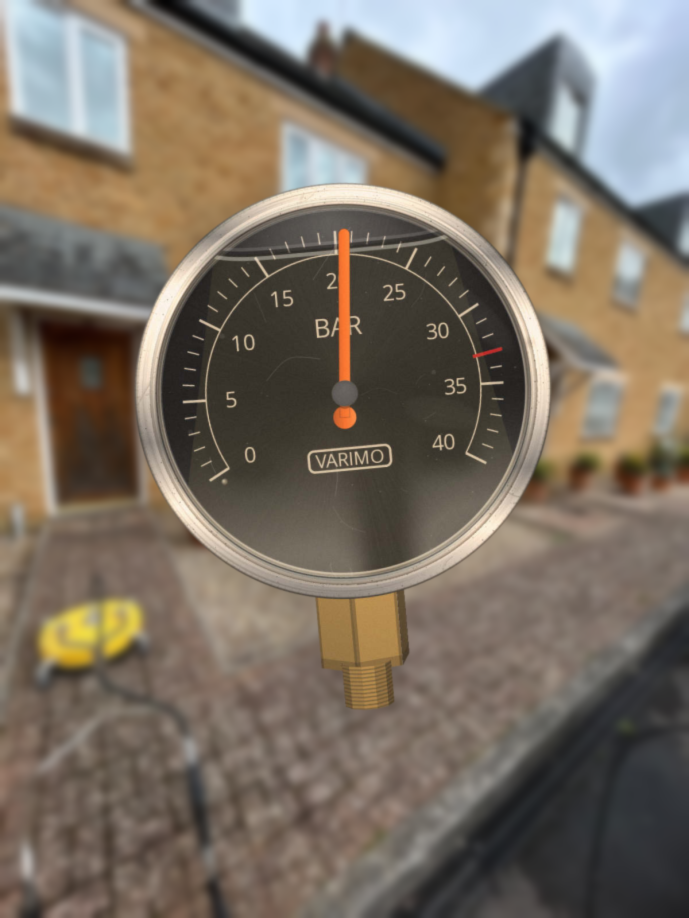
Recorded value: 20.5
